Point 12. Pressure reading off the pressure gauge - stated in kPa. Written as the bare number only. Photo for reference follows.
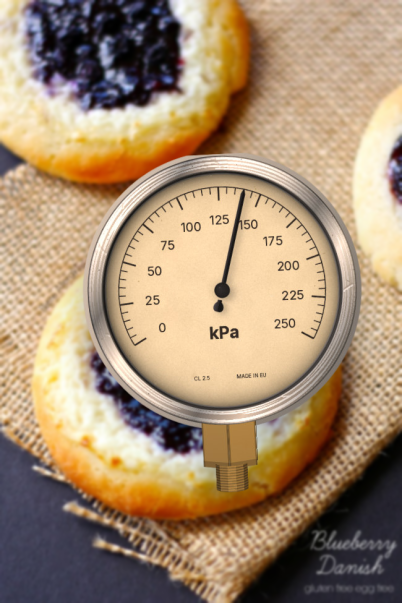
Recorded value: 140
